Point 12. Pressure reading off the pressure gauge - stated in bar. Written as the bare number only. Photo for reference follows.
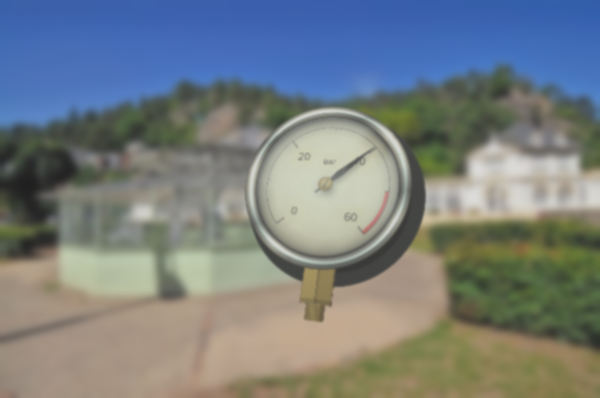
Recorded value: 40
